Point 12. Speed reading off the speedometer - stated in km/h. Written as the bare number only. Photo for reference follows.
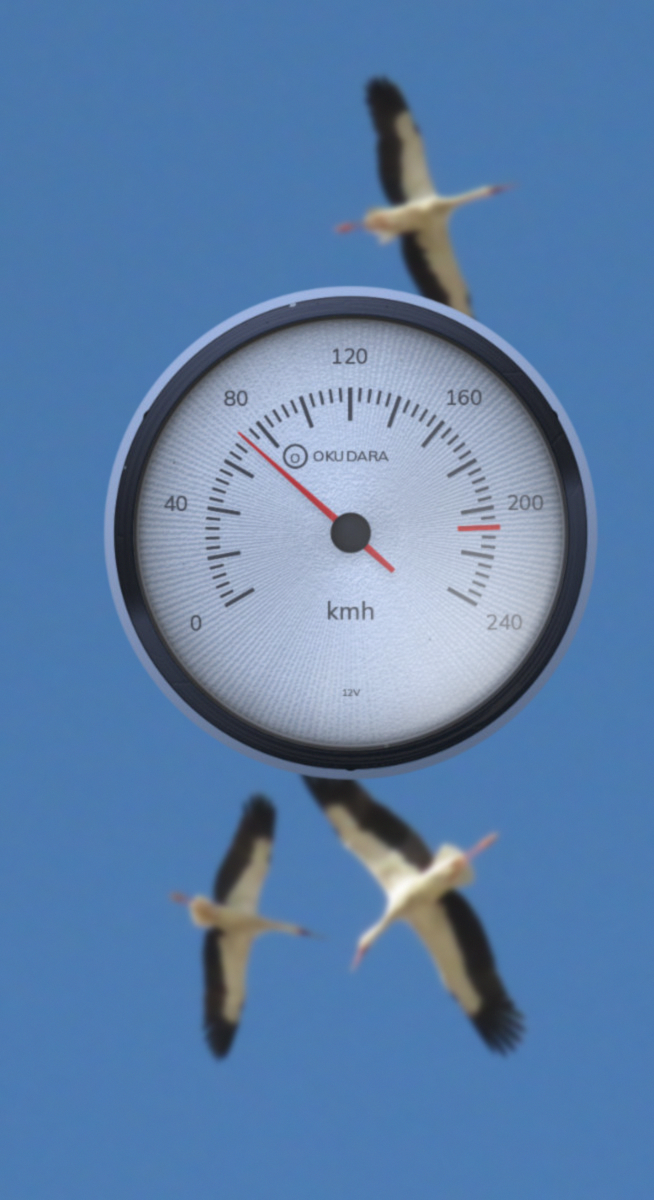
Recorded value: 72
